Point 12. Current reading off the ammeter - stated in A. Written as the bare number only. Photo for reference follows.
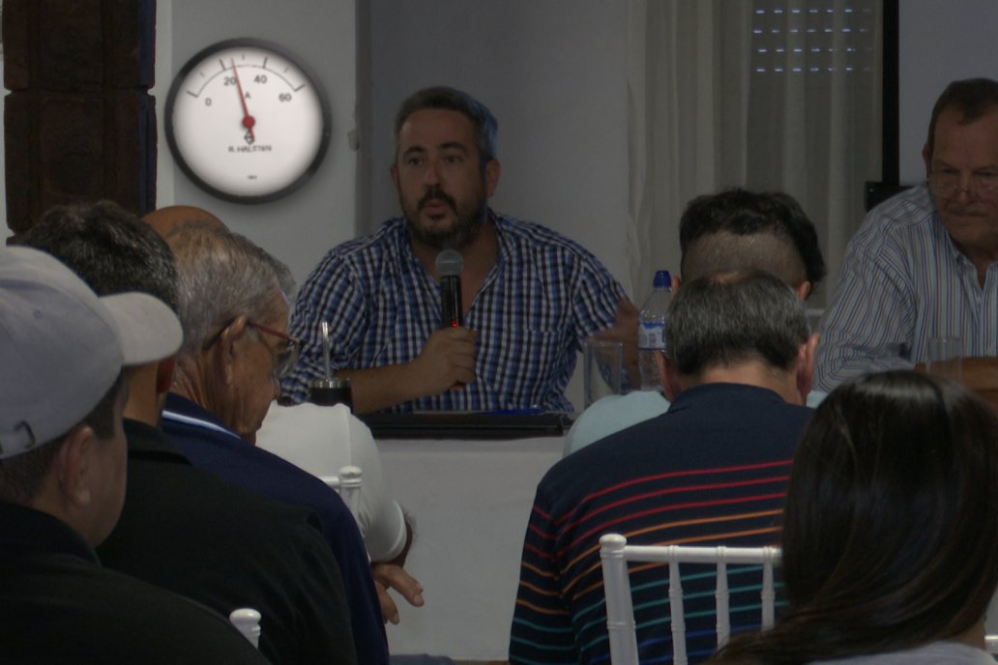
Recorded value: 25
